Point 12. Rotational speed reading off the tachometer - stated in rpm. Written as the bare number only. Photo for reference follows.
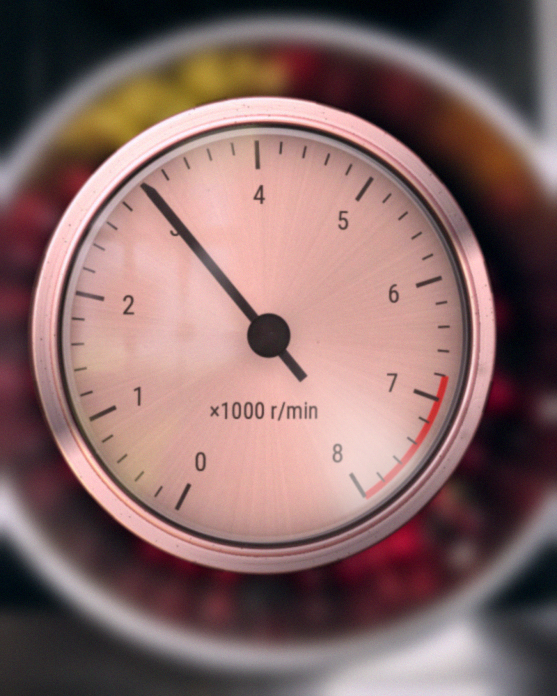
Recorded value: 3000
